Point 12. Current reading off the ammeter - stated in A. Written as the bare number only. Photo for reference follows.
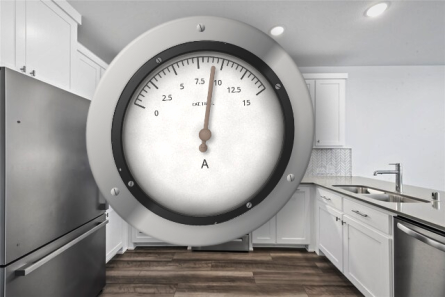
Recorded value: 9
